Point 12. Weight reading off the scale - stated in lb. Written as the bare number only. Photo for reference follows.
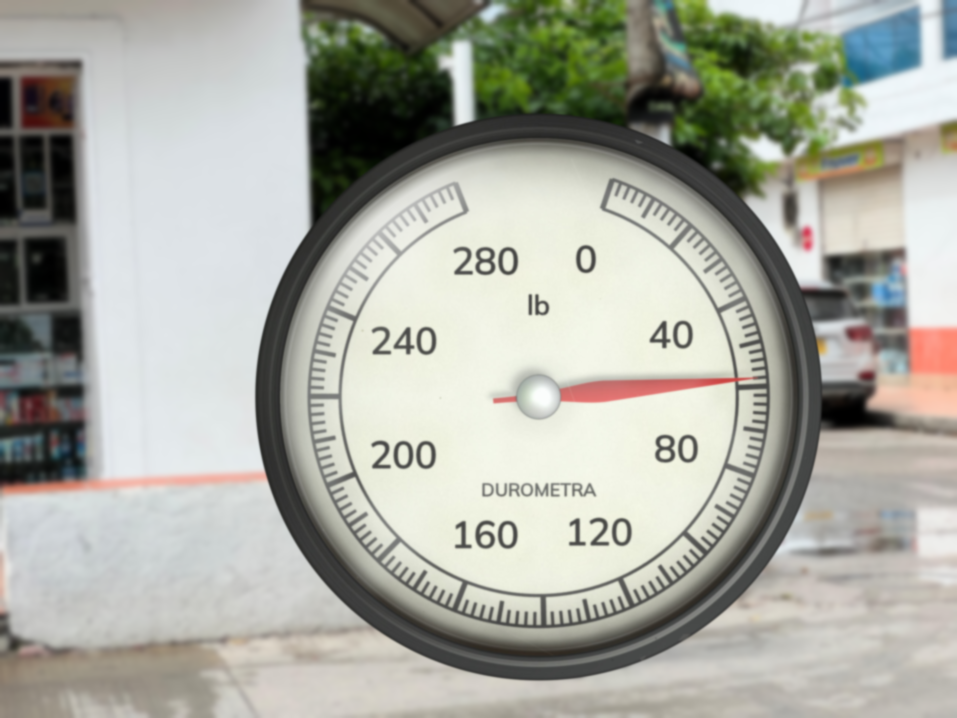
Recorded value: 58
